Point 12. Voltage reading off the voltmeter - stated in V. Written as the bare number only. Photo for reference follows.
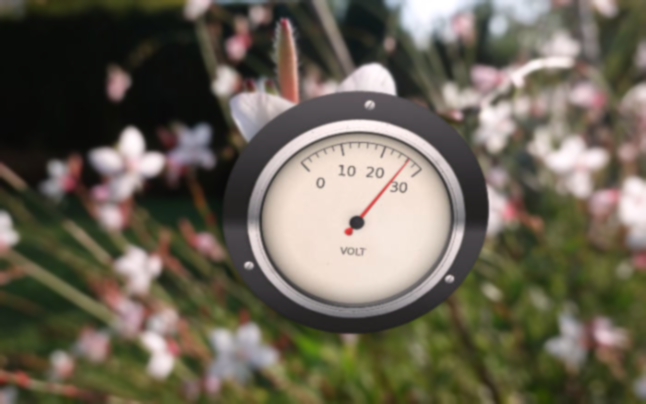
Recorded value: 26
